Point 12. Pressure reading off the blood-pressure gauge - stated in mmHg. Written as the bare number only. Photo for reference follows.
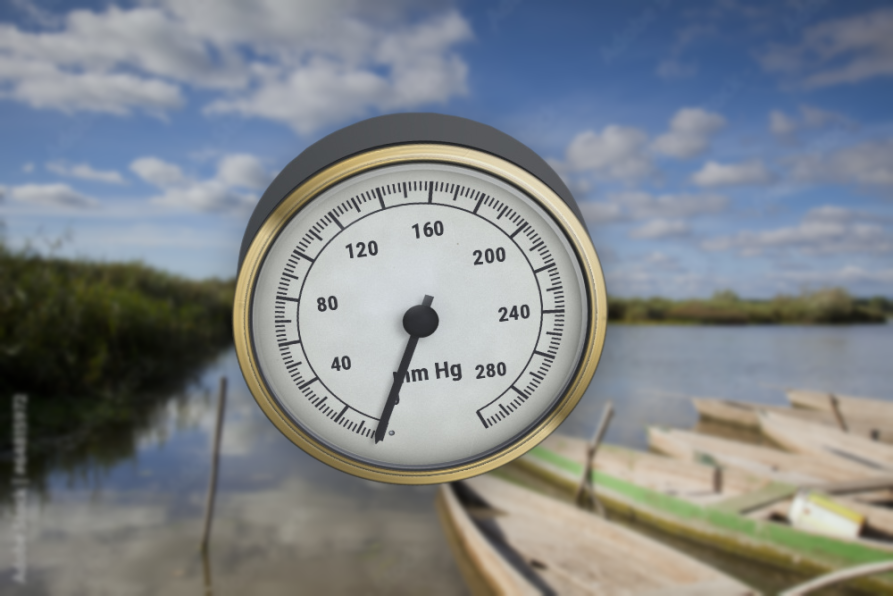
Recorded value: 2
